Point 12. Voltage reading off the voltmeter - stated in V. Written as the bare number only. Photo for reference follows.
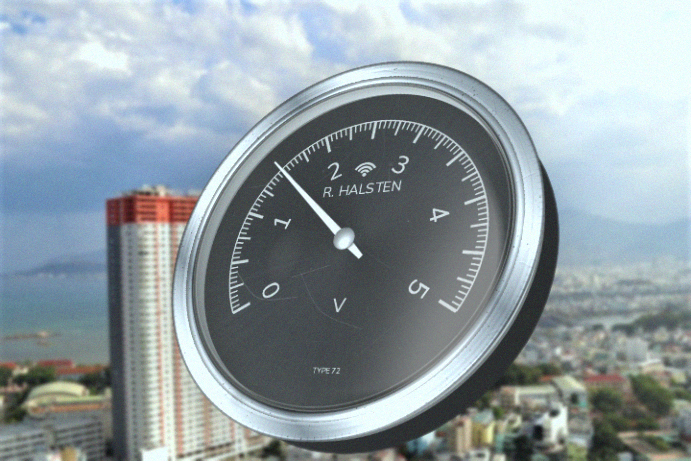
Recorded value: 1.5
